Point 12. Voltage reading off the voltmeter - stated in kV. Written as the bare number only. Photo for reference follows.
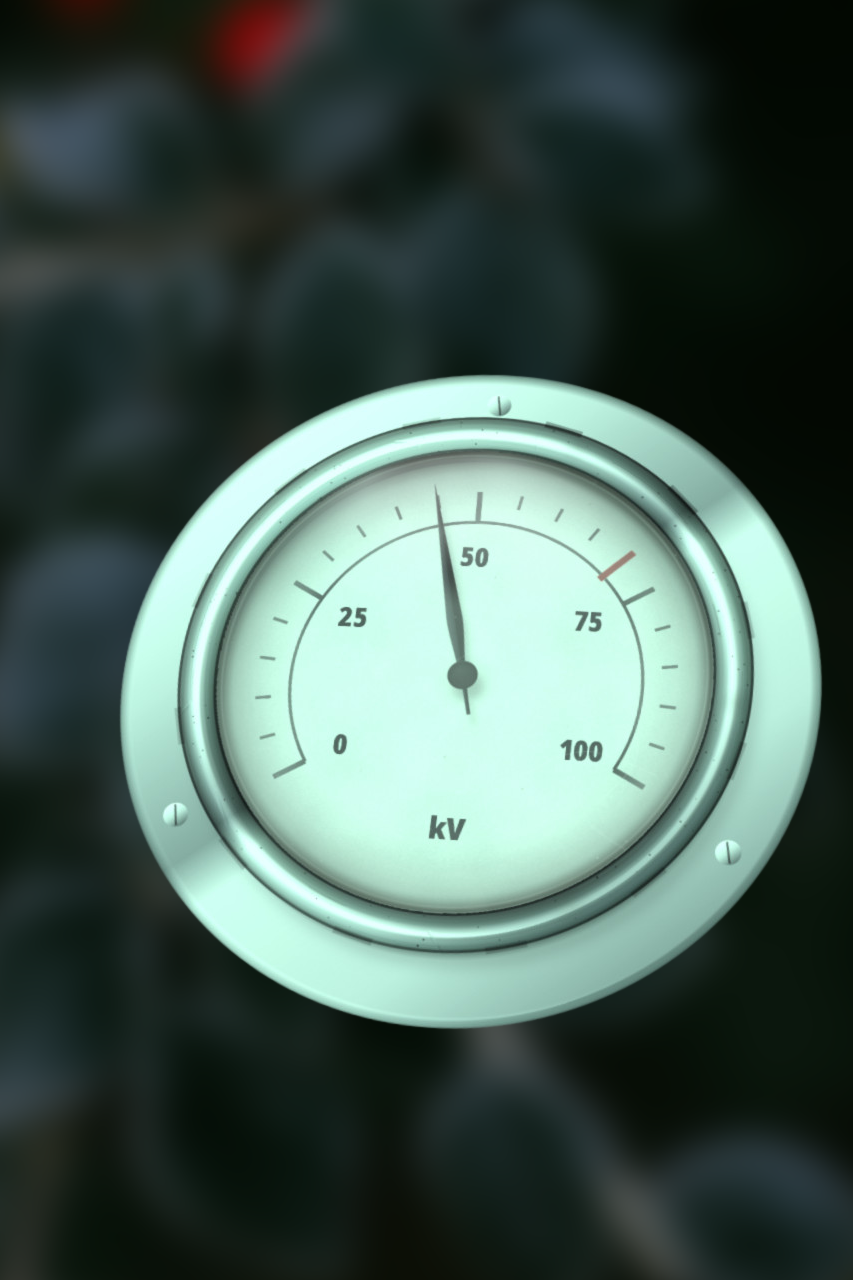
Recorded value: 45
